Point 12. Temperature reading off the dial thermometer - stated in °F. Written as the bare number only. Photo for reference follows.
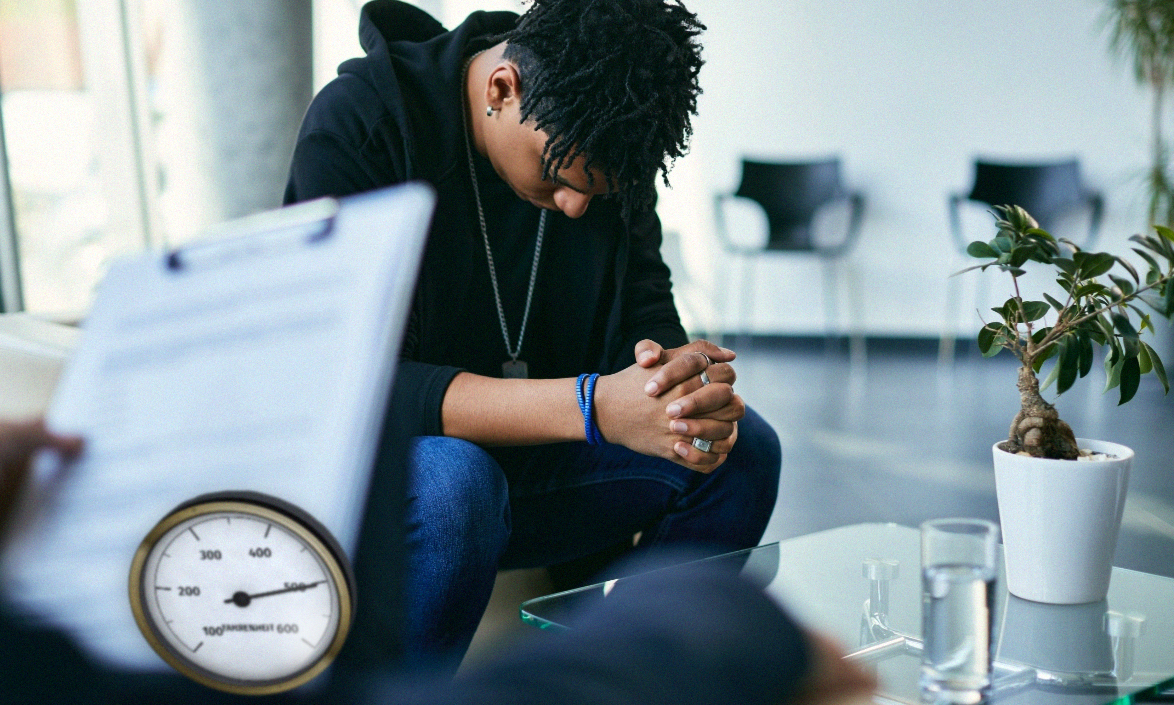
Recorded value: 500
